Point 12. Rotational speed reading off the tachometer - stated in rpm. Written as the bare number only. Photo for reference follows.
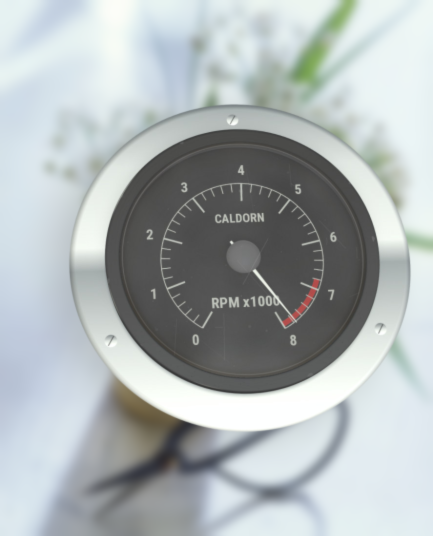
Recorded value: 7800
